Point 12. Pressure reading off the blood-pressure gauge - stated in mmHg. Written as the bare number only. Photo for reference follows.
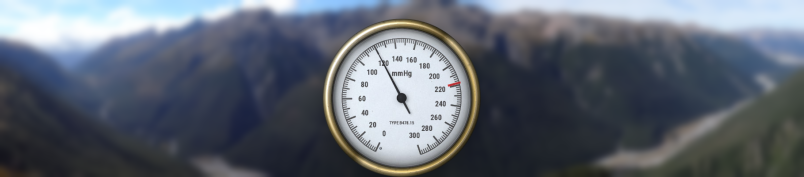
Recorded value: 120
